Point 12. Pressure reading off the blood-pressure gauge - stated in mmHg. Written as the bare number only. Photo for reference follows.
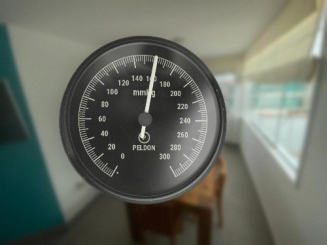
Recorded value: 160
